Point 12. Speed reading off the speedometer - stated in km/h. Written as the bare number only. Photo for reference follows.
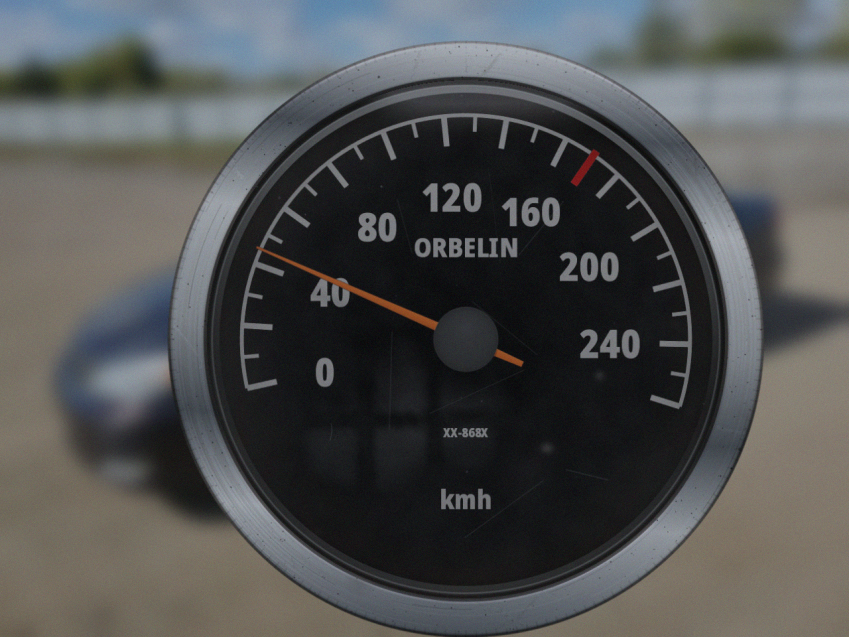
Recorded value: 45
